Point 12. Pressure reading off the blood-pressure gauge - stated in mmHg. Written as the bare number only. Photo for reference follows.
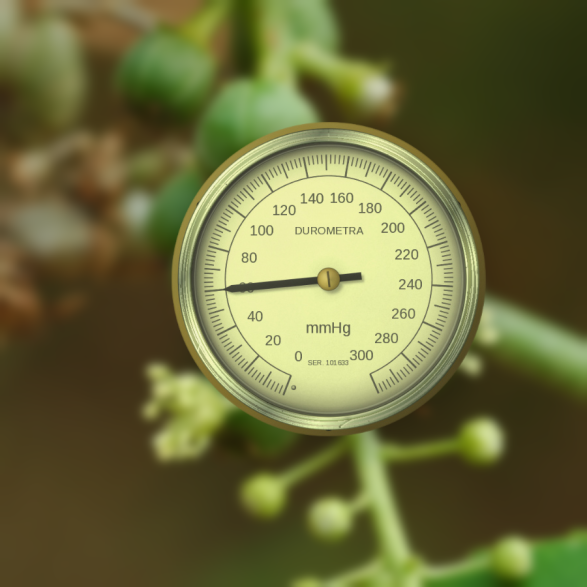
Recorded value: 60
